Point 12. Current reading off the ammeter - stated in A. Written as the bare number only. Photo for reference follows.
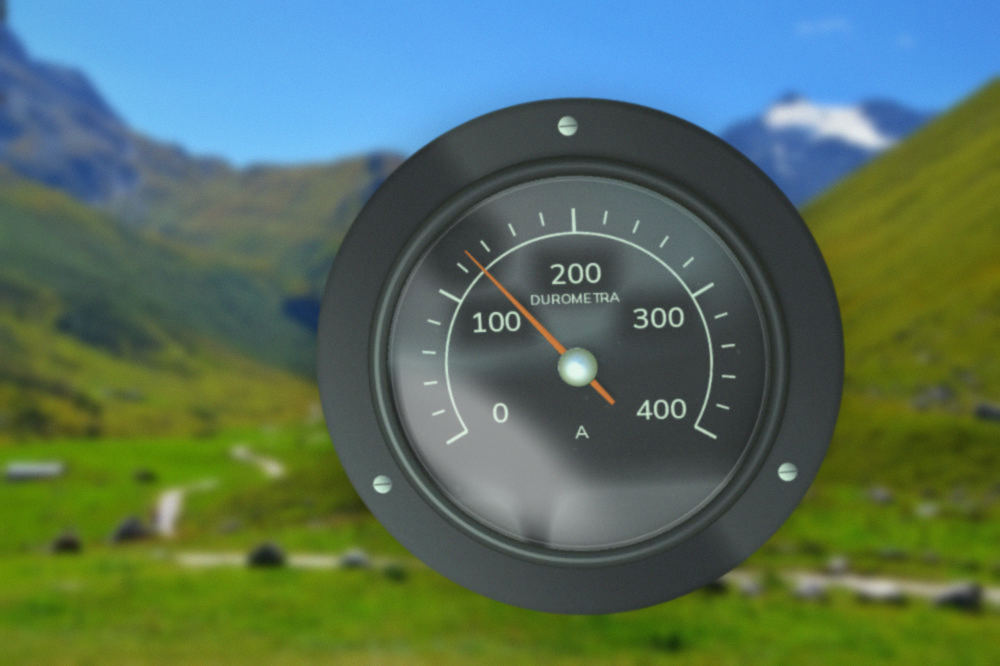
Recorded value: 130
